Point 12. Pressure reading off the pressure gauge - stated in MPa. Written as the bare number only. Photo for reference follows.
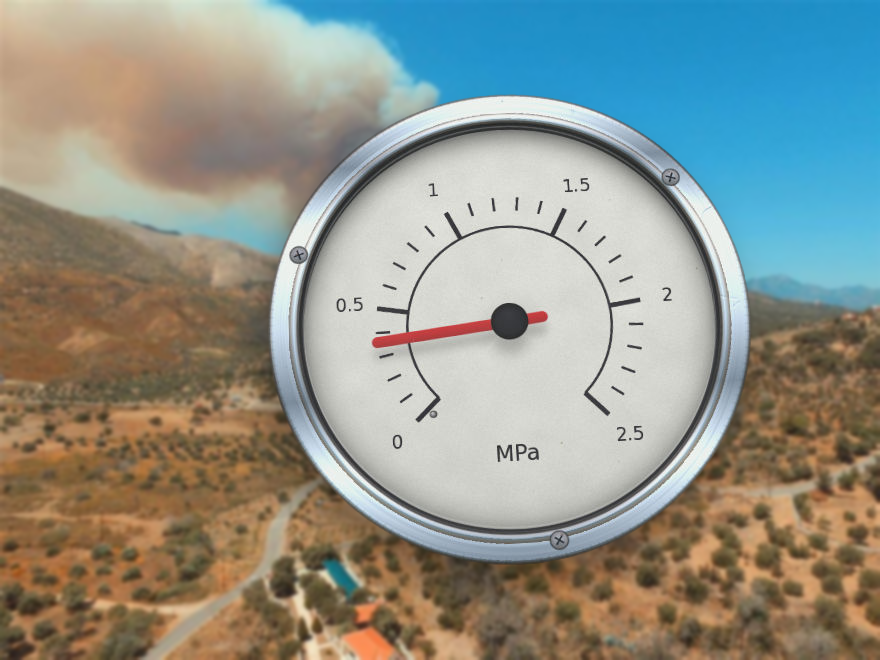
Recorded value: 0.35
